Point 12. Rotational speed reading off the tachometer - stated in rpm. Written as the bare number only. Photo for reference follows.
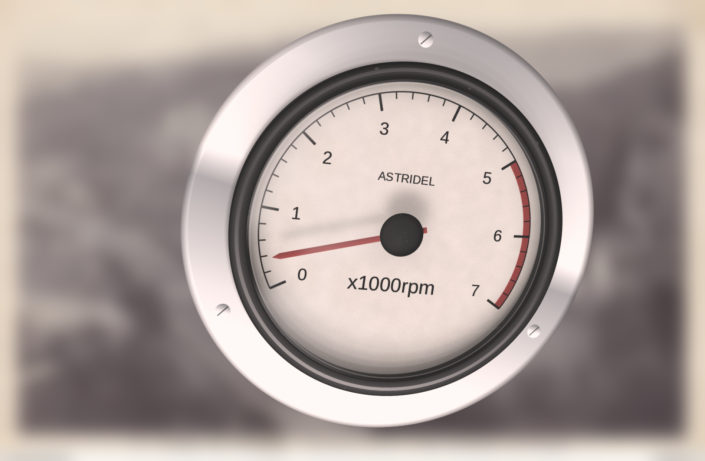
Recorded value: 400
